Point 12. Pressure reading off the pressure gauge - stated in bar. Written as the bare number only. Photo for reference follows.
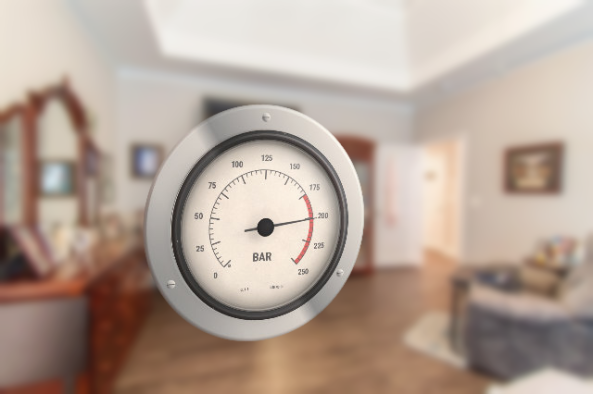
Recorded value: 200
